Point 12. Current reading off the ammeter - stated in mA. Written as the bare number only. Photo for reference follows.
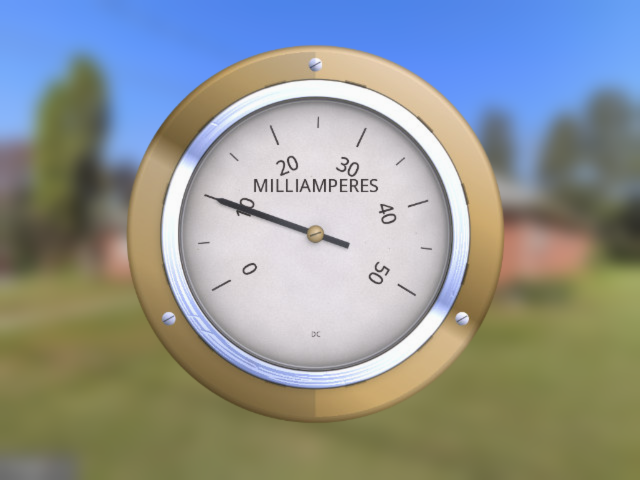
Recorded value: 10
